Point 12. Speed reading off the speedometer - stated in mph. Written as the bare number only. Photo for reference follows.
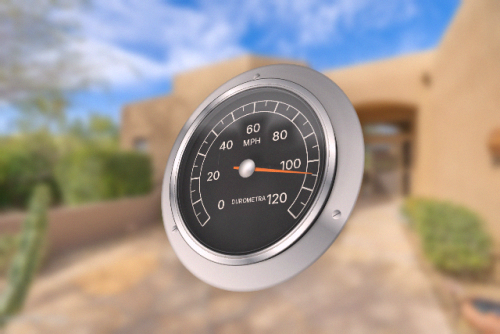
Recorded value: 105
